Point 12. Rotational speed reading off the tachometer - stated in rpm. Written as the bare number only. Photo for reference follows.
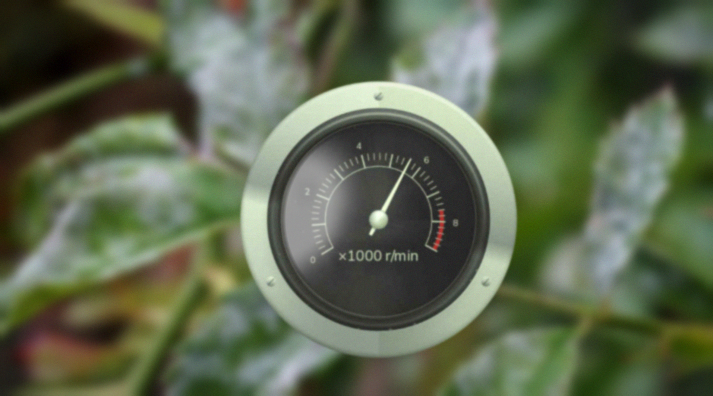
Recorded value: 5600
